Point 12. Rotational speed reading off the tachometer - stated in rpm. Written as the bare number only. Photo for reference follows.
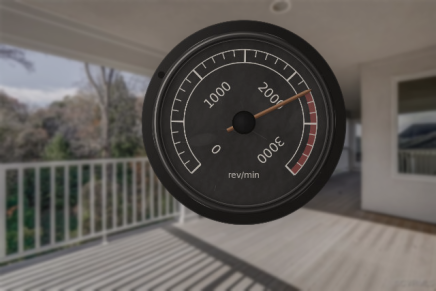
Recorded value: 2200
